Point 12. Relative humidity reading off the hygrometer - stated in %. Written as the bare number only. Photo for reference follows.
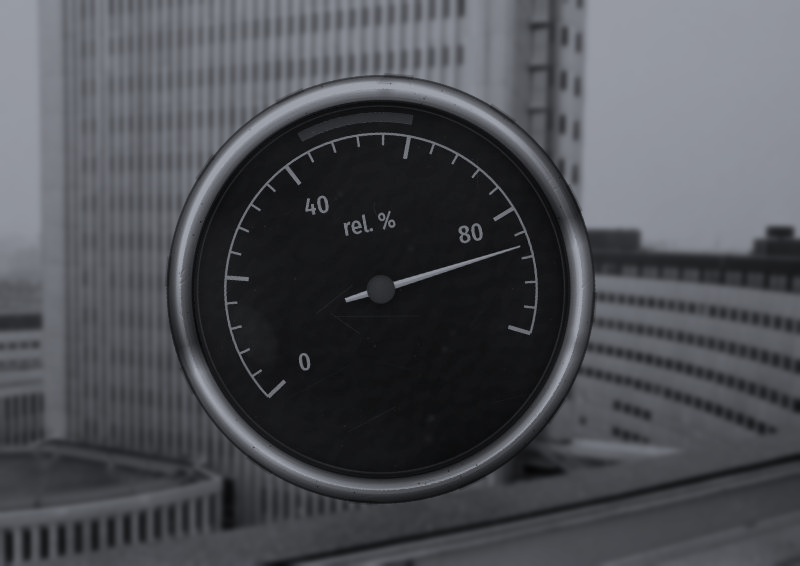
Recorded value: 86
